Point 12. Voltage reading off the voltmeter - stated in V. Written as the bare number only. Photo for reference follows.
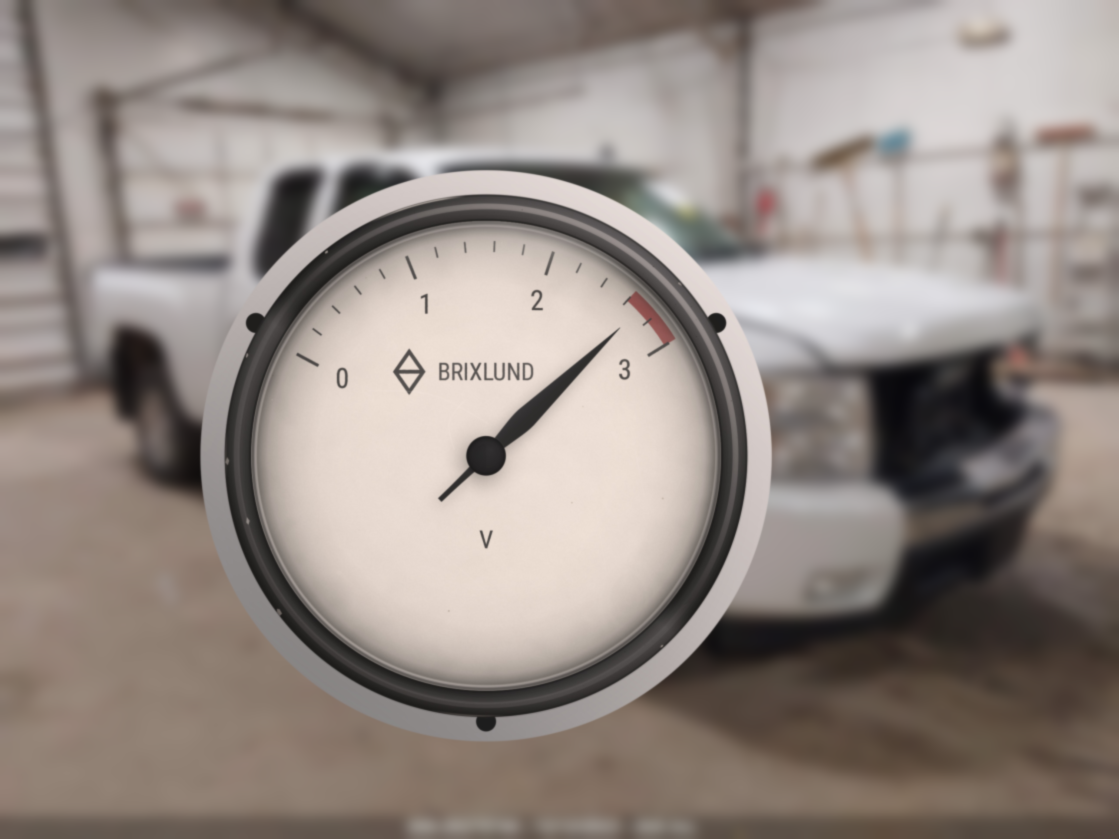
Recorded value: 2.7
